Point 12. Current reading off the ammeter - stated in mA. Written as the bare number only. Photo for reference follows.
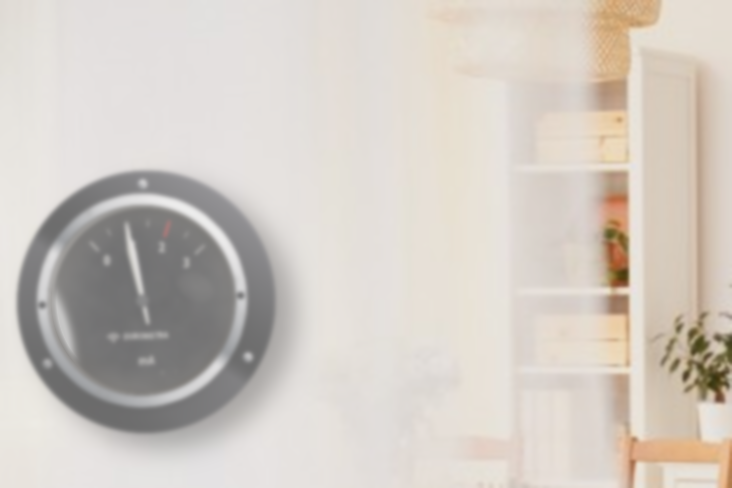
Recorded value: 1
